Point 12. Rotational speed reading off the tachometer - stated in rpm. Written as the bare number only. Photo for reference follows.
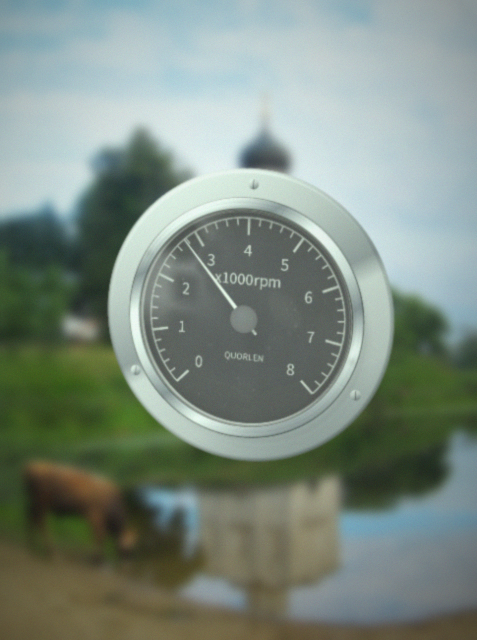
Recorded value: 2800
